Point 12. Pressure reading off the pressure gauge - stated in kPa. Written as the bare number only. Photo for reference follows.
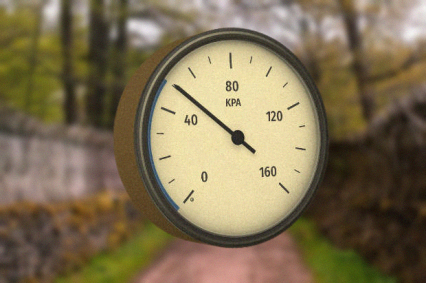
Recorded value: 50
